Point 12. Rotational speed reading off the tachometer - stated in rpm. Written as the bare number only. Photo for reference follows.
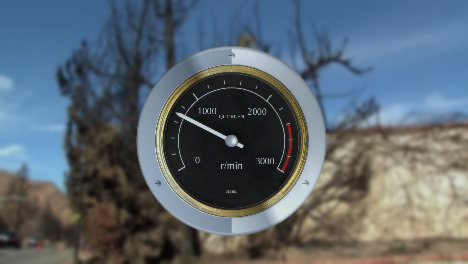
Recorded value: 700
